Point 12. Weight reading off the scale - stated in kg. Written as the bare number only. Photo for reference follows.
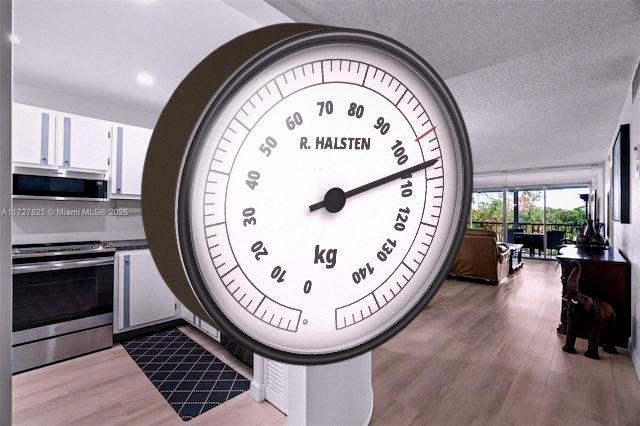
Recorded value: 106
